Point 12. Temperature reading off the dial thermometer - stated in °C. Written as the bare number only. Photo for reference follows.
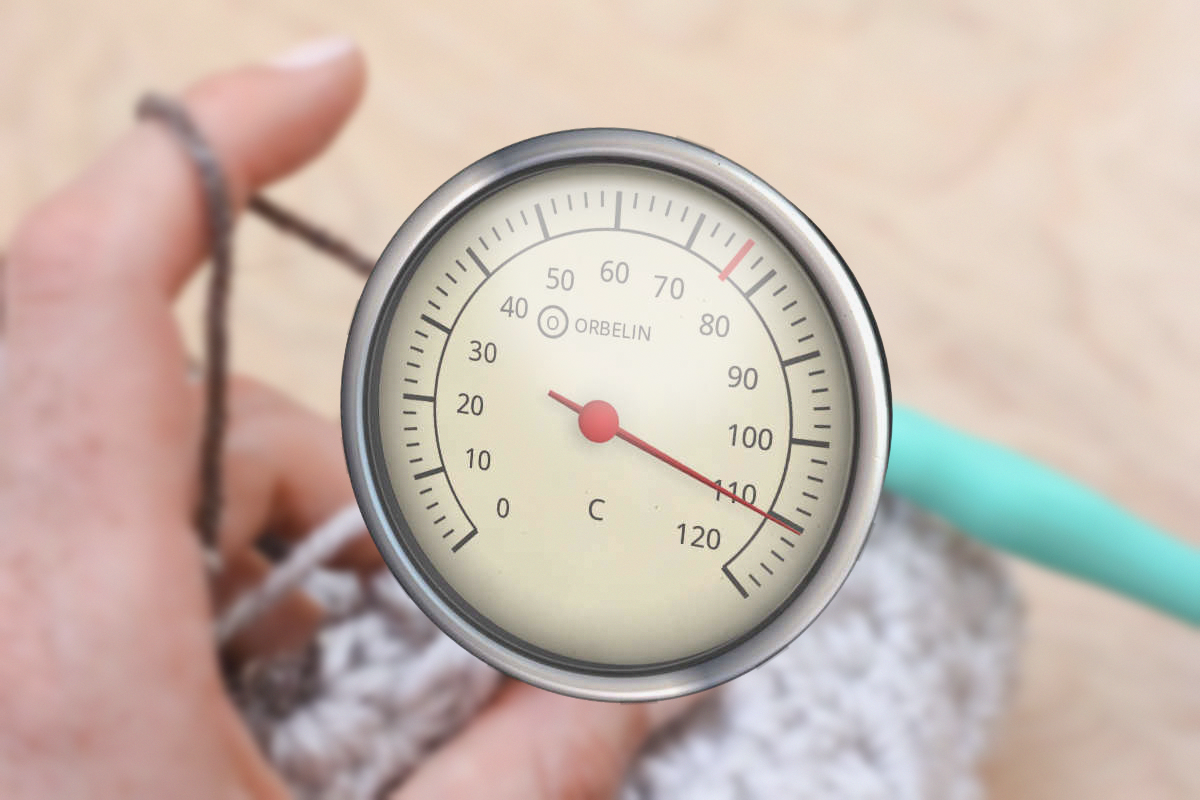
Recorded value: 110
